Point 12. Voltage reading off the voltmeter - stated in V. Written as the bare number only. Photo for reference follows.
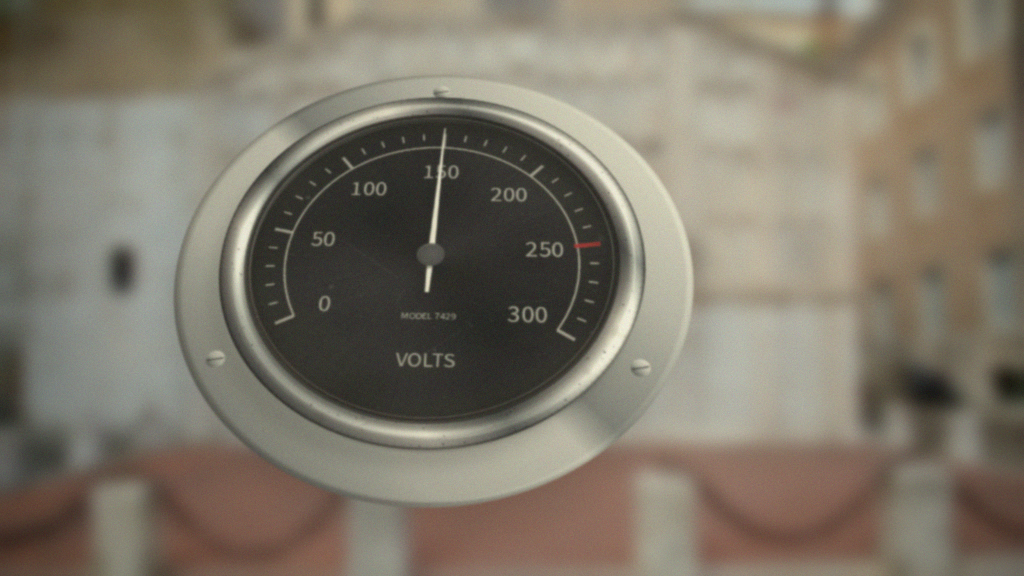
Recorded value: 150
